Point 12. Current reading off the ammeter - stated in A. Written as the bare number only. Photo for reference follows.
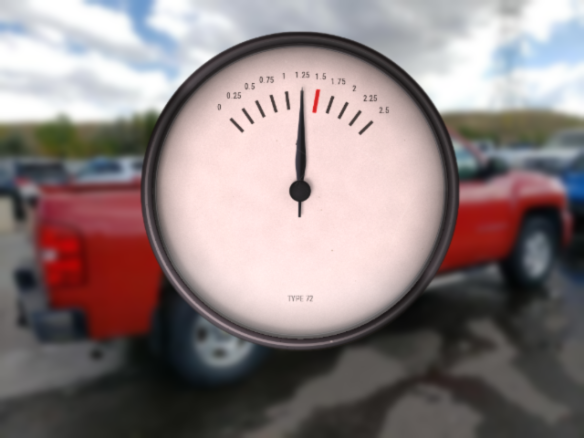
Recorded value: 1.25
